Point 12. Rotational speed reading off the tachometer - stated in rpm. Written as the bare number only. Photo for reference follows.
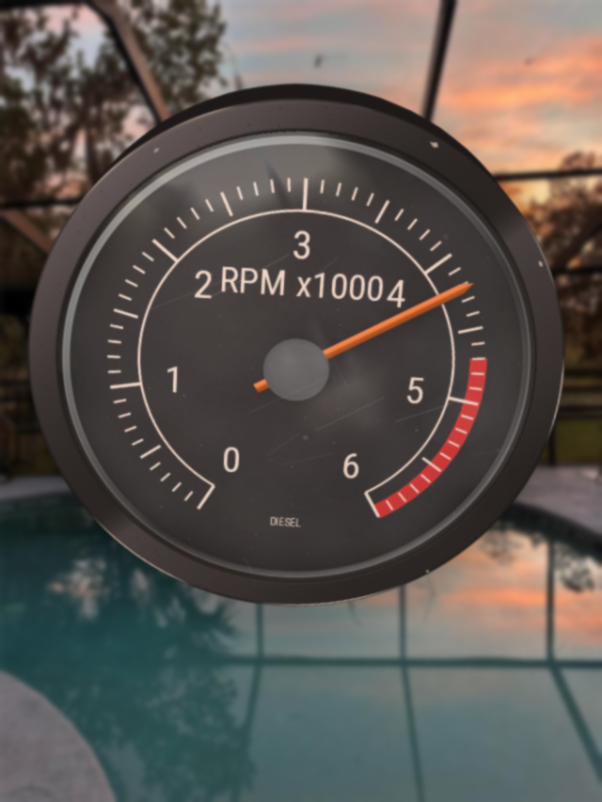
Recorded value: 4200
